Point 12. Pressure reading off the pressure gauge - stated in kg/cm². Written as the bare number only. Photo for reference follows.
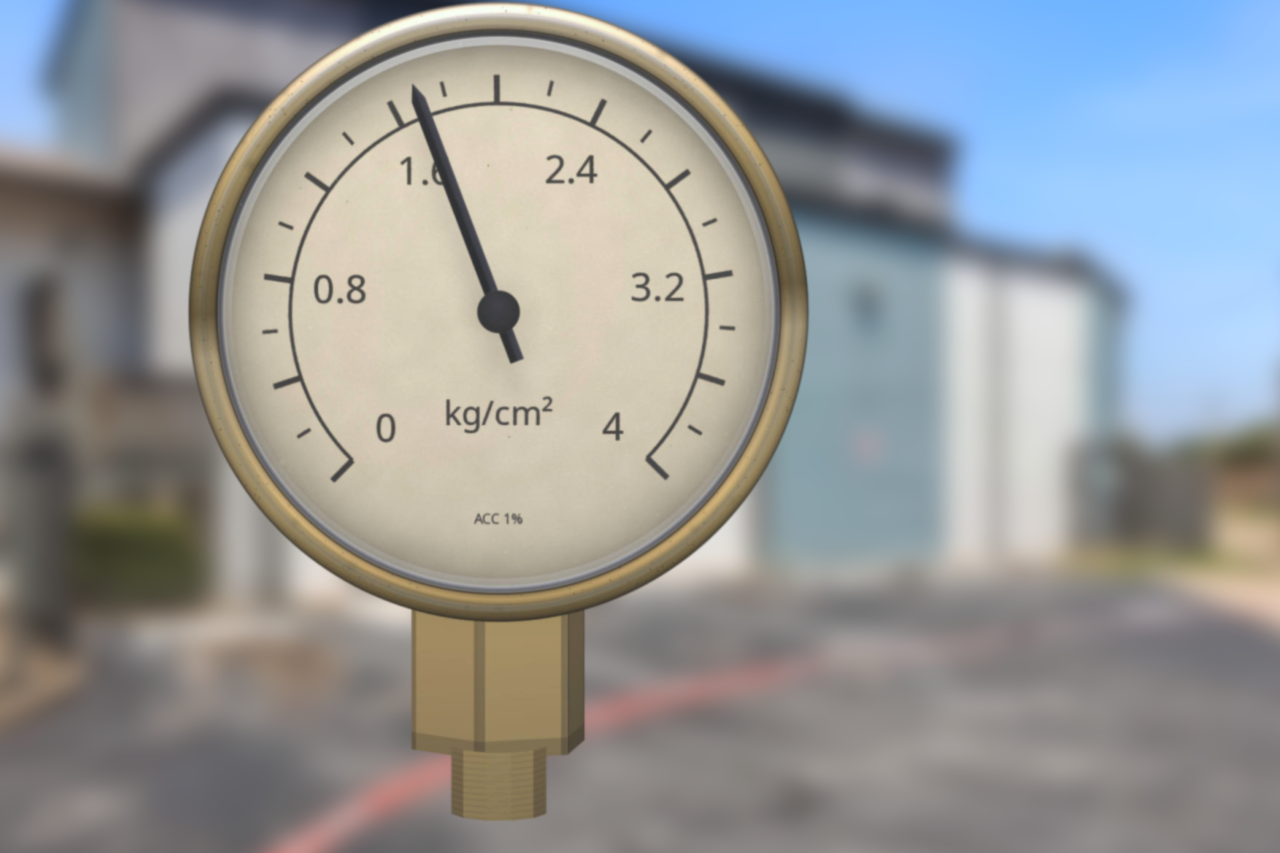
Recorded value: 1.7
